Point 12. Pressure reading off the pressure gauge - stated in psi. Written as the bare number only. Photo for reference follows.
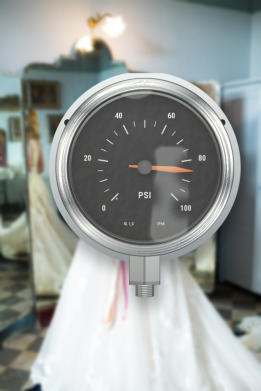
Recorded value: 85
